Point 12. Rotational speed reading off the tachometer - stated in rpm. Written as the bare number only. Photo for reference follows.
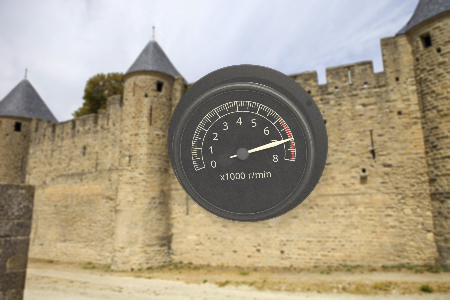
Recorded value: 7000
